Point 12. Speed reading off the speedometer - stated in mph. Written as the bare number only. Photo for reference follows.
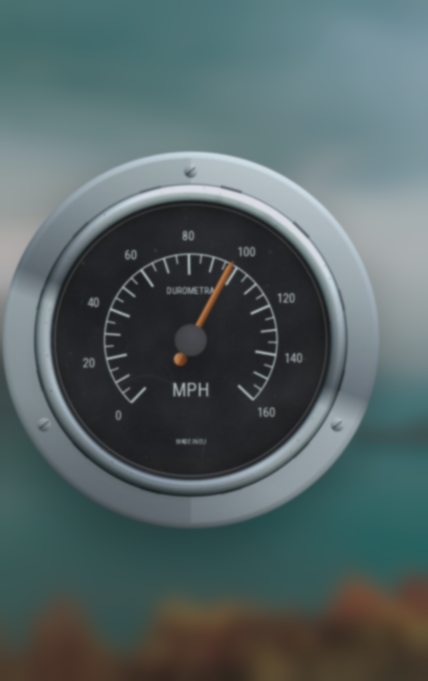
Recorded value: 97.5
